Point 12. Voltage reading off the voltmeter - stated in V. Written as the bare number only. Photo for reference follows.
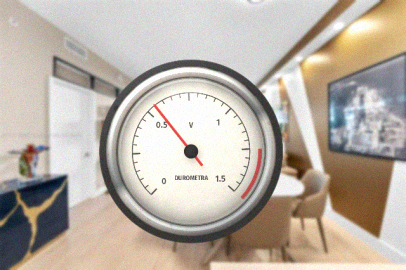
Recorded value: 0.55
